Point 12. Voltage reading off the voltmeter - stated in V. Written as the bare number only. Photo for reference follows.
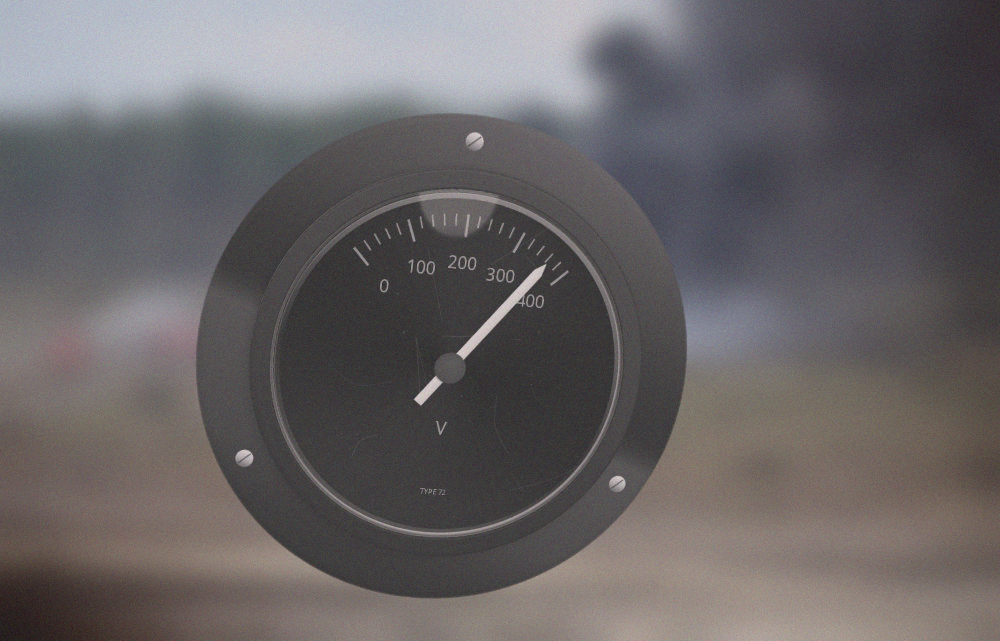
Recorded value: 360
